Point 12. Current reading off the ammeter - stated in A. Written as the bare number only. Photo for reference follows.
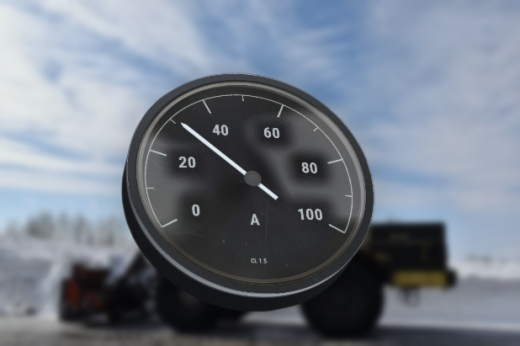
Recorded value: 30
